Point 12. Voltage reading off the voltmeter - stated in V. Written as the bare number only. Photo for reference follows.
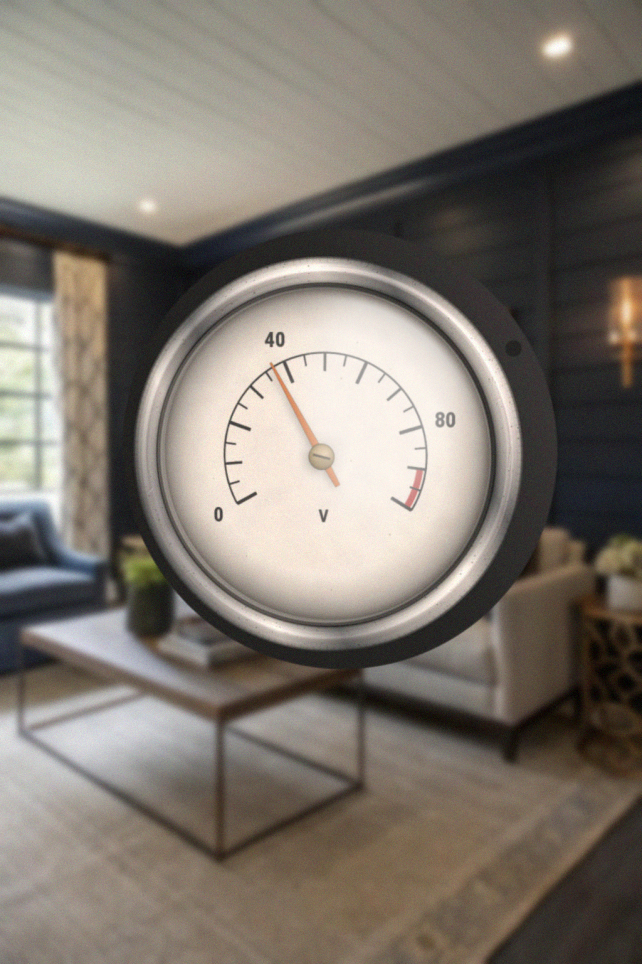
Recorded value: 37.5
